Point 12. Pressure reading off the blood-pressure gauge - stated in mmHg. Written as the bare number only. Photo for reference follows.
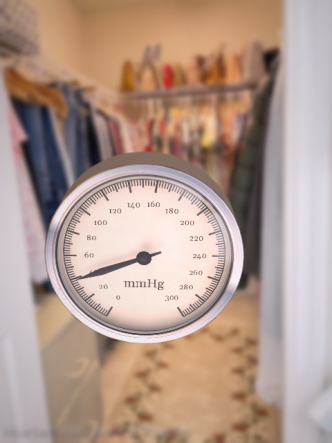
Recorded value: 40
